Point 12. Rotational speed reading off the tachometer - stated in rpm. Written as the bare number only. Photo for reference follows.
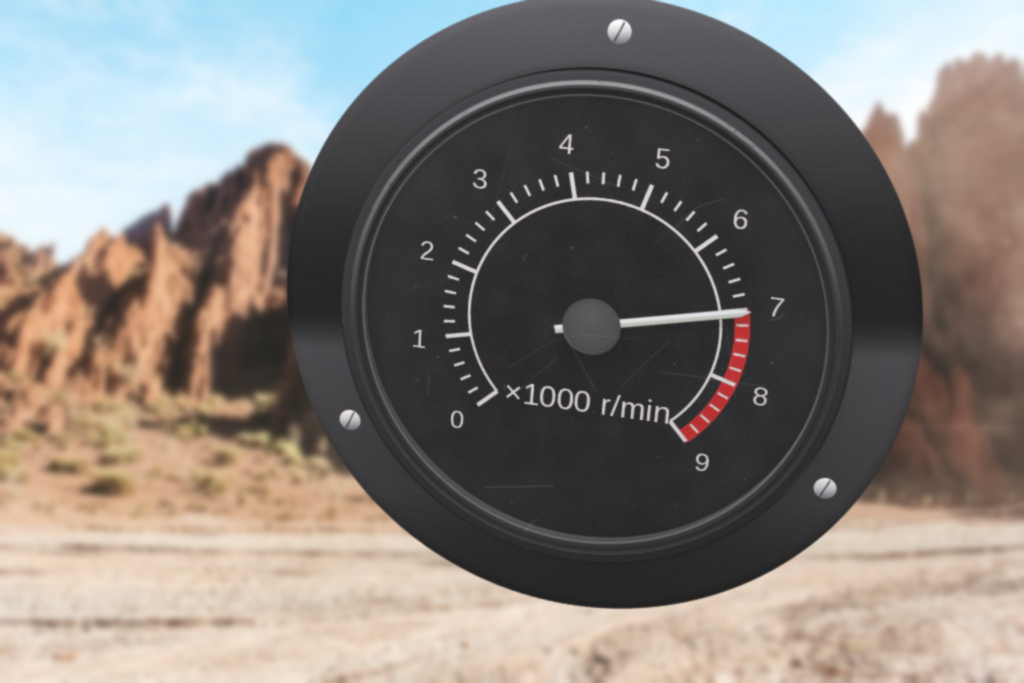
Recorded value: 7000
